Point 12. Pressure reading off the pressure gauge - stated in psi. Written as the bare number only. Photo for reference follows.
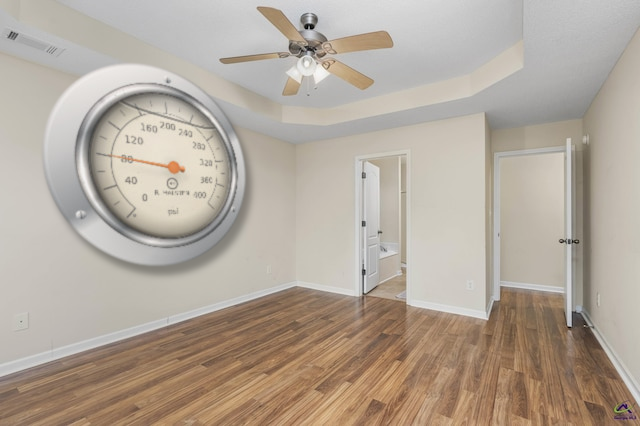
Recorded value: 80
